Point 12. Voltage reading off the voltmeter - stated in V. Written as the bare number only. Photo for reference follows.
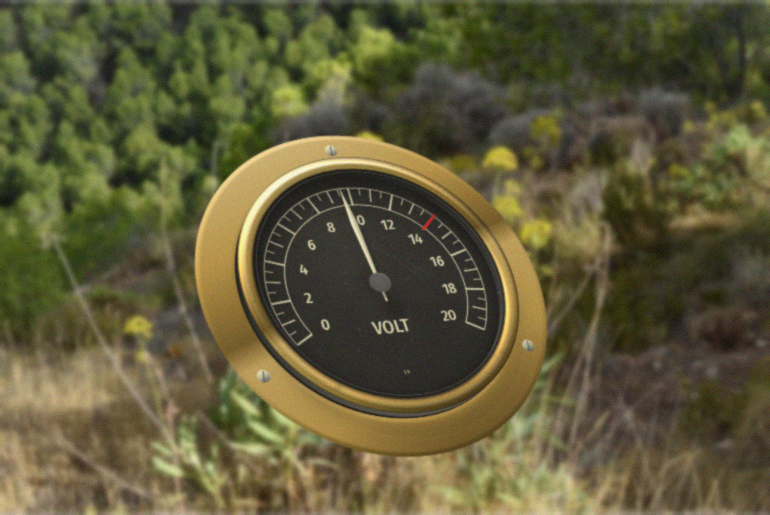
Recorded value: 9.5
